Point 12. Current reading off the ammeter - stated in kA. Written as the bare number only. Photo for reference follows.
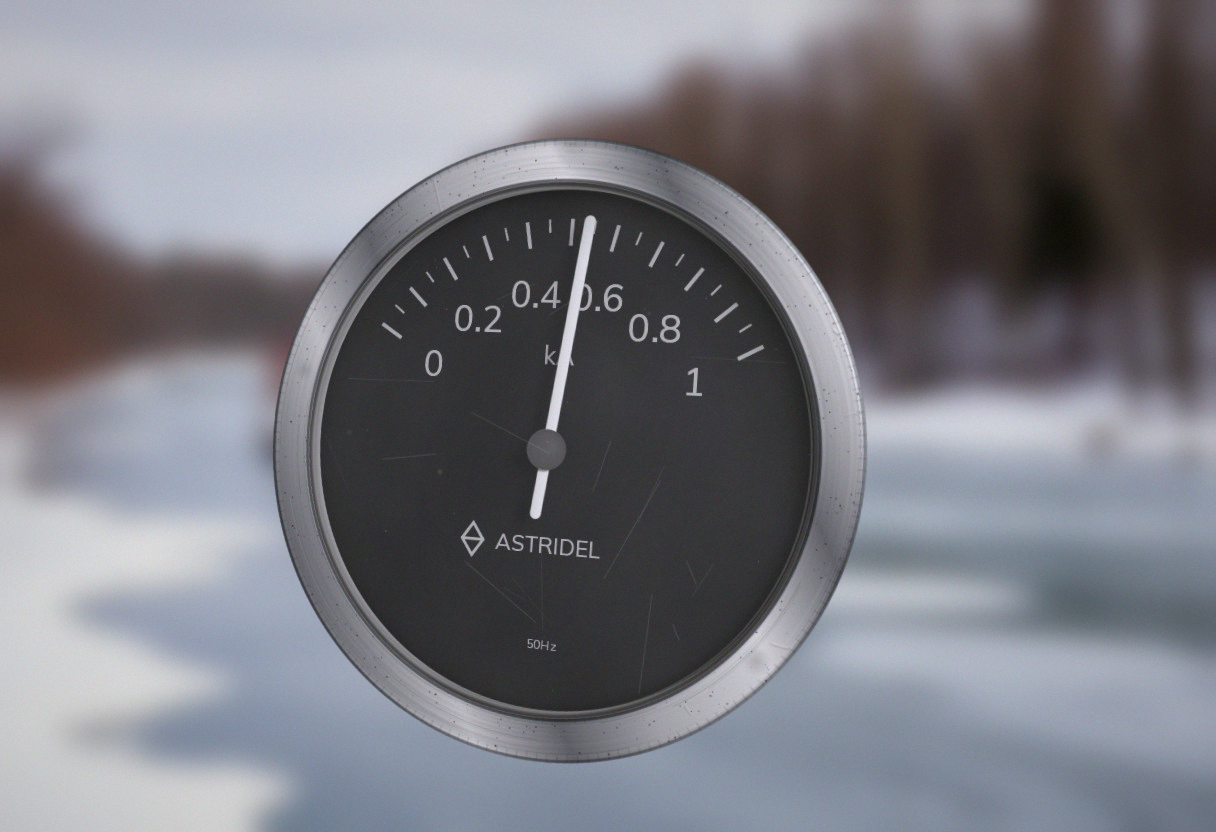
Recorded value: 0.55
